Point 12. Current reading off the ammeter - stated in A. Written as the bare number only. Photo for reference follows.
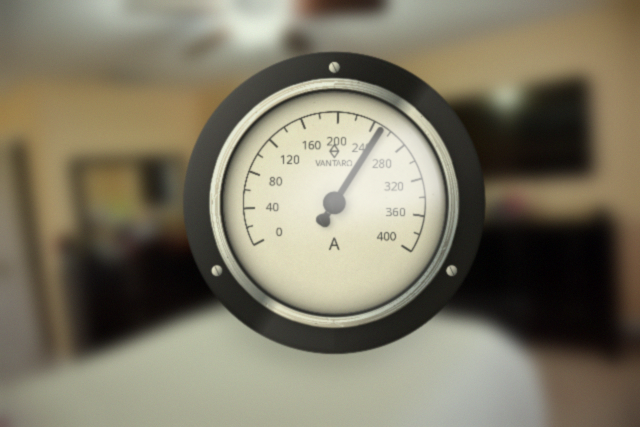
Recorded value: 250
